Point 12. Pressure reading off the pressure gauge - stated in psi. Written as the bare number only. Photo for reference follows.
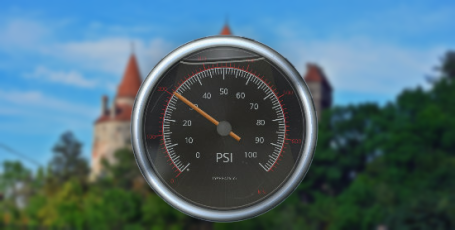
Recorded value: 30
